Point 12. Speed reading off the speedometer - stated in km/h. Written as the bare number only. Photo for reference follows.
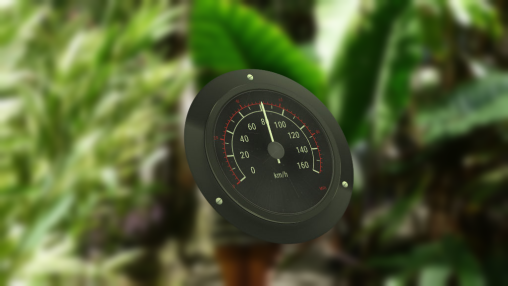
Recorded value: 80
